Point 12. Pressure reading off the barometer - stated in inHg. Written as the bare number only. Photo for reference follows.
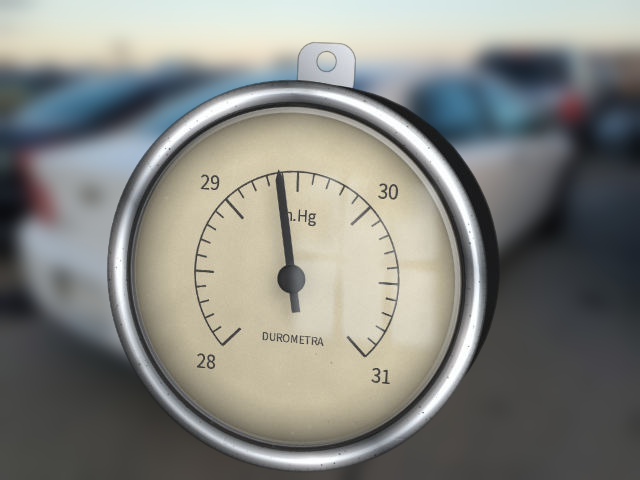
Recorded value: 29.4
